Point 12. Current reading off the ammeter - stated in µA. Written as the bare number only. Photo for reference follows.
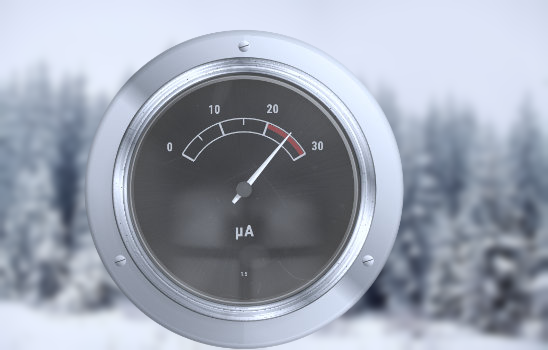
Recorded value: 25
